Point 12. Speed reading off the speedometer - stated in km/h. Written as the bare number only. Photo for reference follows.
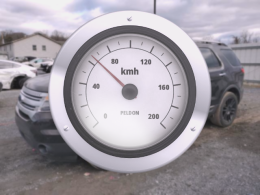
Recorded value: 65
